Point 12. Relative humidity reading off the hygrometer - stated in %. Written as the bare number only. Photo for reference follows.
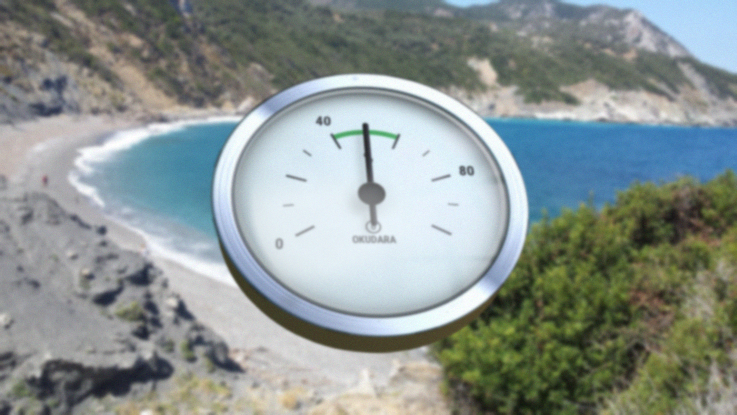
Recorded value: 50
